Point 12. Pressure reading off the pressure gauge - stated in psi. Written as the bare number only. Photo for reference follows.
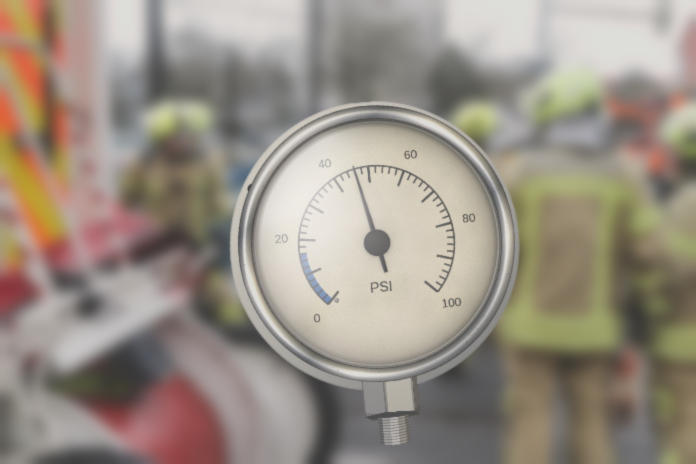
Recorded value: 46
